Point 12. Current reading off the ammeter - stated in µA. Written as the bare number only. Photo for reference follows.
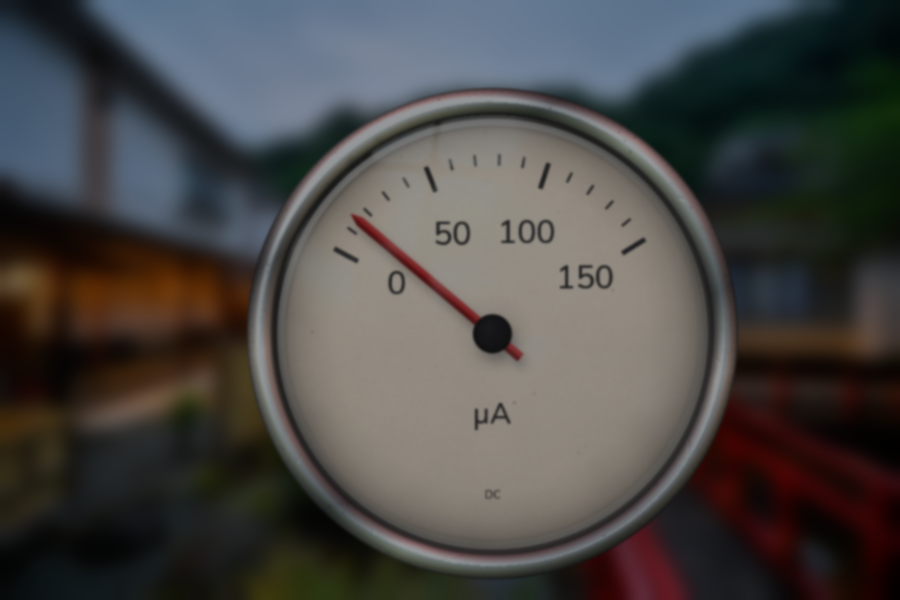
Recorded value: 15
